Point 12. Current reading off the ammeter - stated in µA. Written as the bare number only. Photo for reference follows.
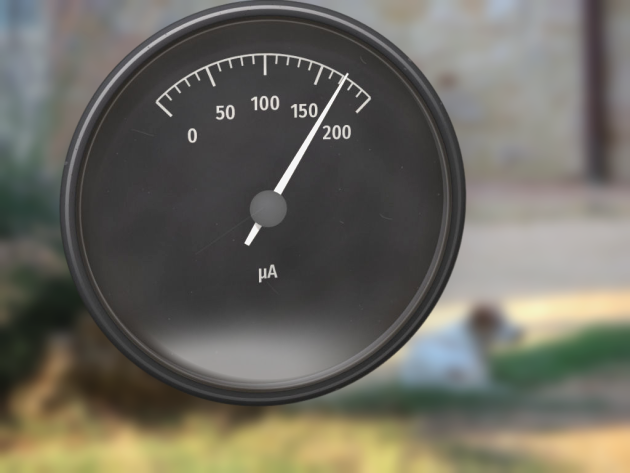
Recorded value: 170
